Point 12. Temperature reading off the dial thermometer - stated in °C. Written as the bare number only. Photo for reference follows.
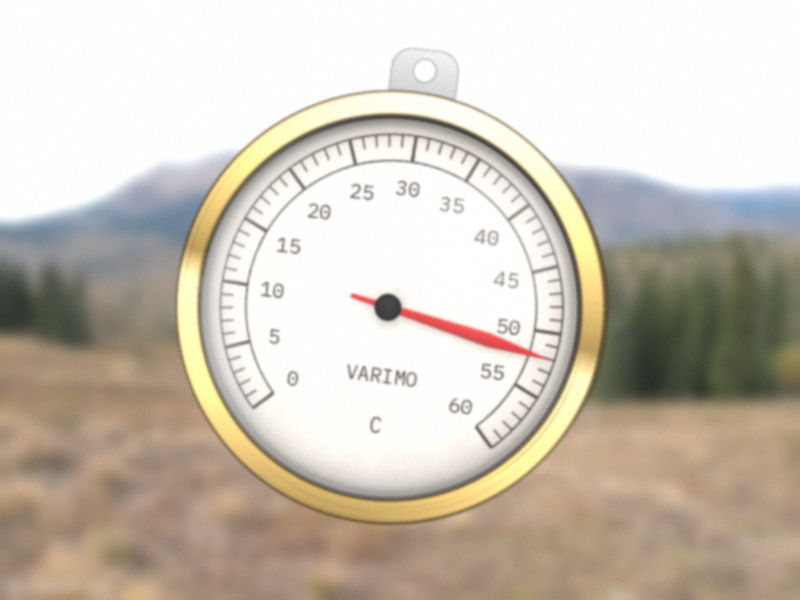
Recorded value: 52
